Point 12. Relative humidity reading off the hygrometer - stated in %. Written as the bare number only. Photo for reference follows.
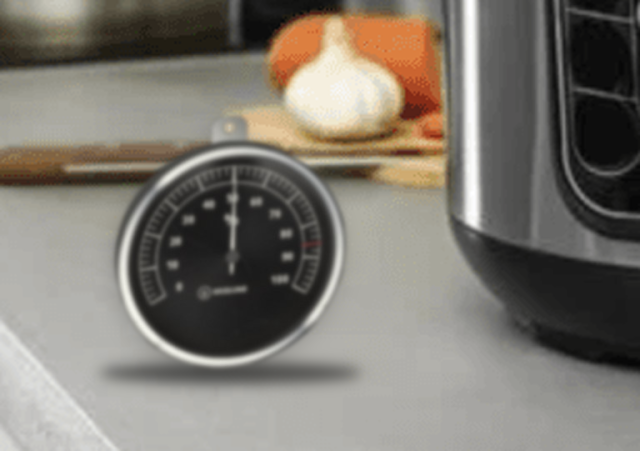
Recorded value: 50
